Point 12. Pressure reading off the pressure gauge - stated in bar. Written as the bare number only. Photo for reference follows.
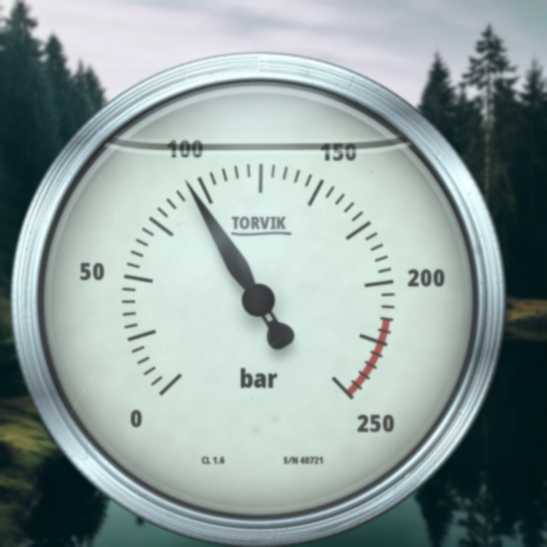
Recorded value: 95
